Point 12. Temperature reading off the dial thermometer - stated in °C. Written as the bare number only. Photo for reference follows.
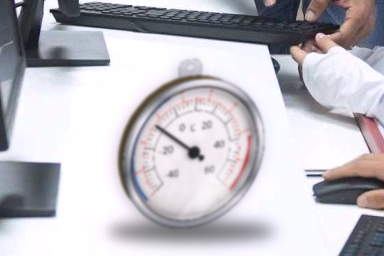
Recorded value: -10
